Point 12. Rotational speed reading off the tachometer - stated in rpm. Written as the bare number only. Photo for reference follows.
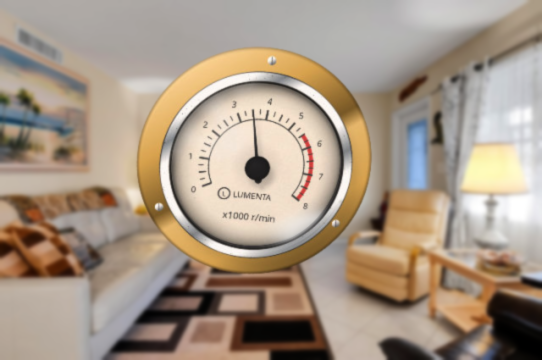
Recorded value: 3500
